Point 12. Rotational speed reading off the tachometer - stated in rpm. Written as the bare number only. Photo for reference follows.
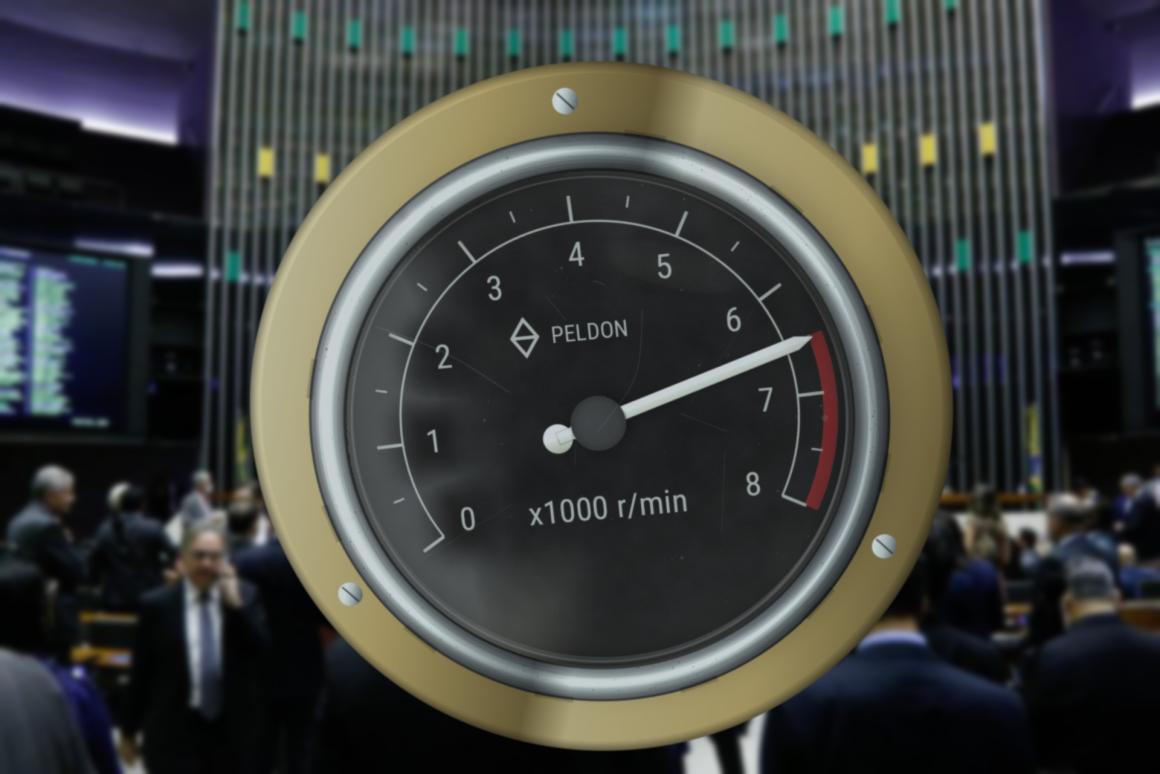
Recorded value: 6500
